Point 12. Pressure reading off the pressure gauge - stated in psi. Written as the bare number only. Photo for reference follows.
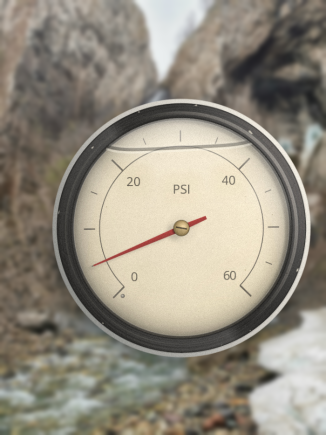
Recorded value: 5
